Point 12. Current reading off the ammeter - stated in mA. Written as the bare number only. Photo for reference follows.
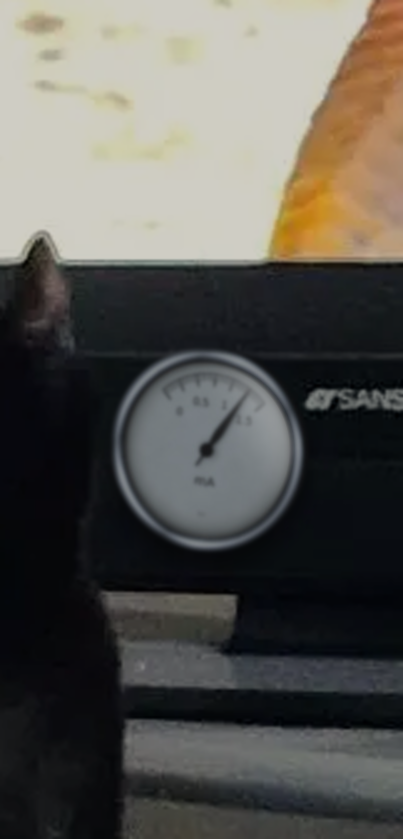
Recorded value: 1.25
